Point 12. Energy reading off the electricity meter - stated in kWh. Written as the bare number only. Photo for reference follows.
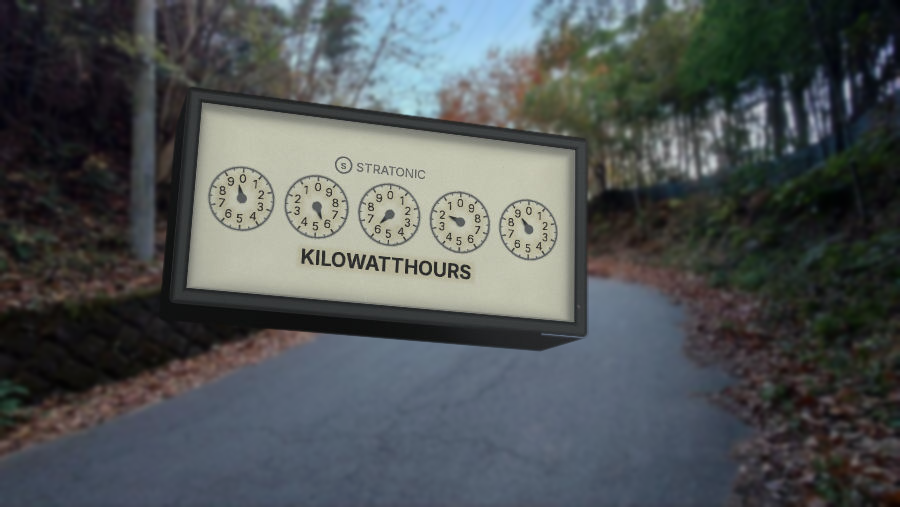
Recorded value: 95619
